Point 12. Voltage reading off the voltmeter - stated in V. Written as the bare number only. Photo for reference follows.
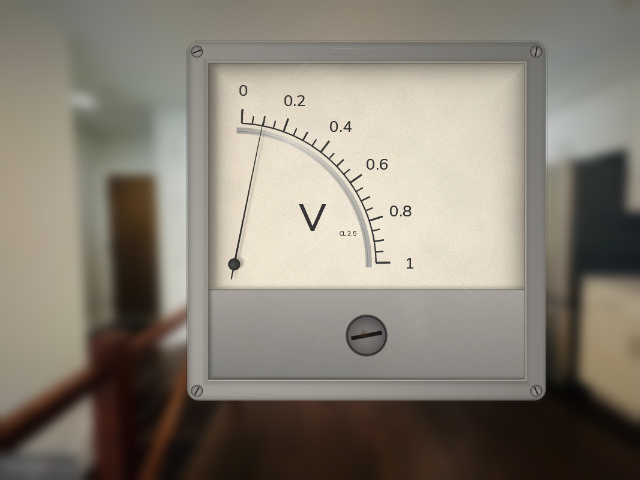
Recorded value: 0.1
